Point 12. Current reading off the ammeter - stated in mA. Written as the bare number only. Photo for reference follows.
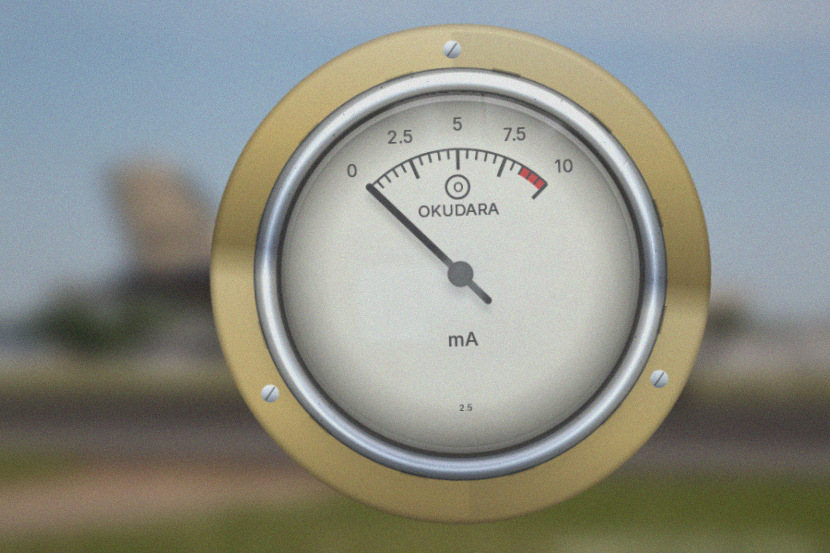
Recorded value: 0
